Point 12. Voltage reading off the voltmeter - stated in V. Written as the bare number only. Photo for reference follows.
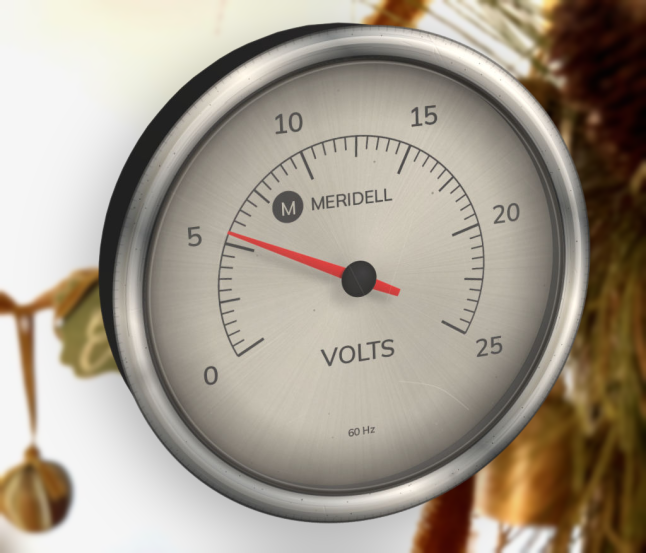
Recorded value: 5.5
